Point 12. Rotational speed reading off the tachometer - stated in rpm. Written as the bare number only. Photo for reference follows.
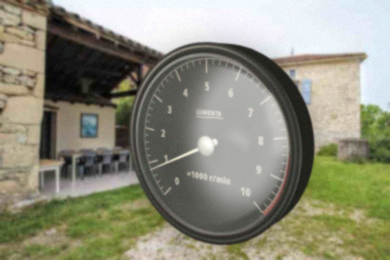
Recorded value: 800
